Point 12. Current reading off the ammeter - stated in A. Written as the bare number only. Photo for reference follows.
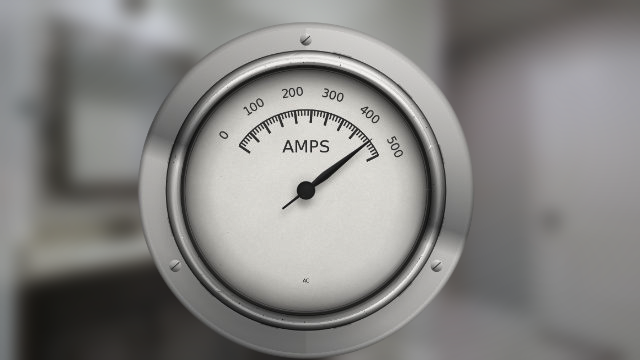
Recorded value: 450
